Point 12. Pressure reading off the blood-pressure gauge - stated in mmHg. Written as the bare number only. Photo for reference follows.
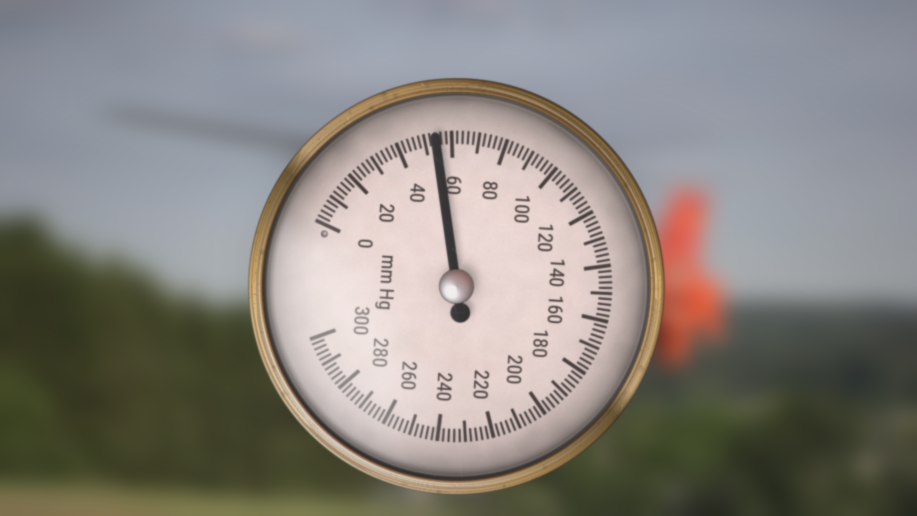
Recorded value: 54
